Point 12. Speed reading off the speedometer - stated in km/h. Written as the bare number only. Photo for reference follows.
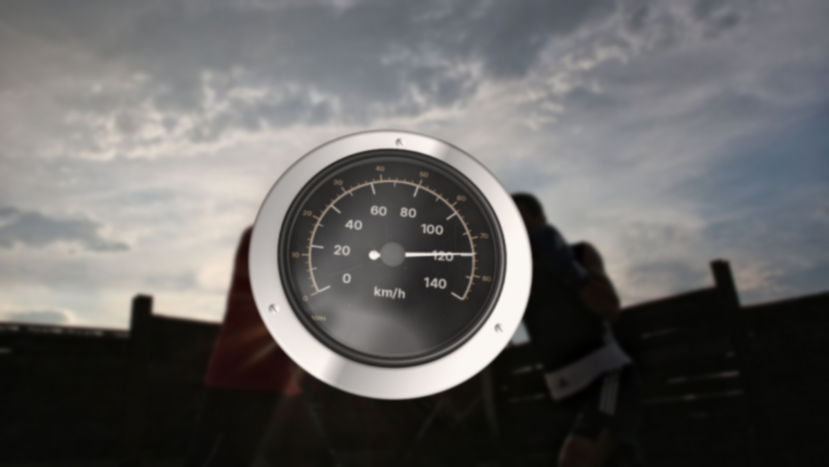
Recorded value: 120
